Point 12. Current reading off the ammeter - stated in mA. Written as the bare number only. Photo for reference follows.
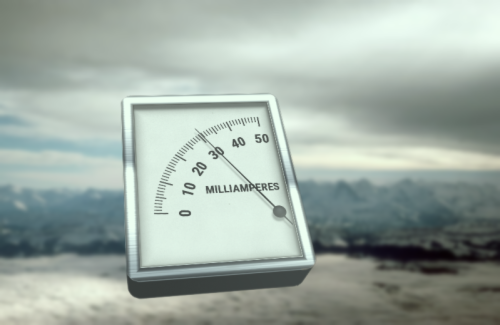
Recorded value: 30
